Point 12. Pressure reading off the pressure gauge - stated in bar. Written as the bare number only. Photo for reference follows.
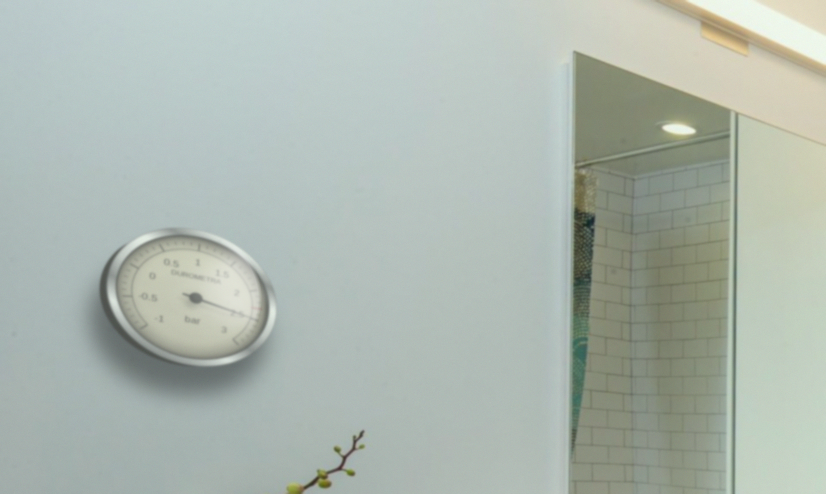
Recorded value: 2.5
